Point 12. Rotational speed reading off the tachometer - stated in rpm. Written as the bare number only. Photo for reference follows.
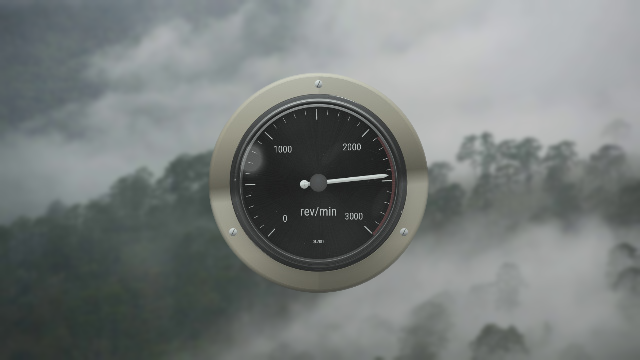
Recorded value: 2450
